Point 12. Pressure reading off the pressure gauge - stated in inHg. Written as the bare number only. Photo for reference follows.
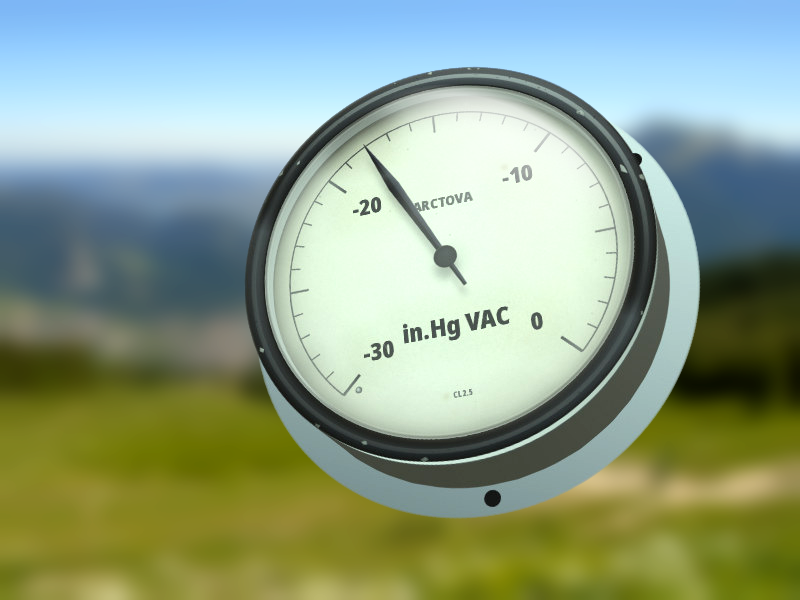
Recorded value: -18
